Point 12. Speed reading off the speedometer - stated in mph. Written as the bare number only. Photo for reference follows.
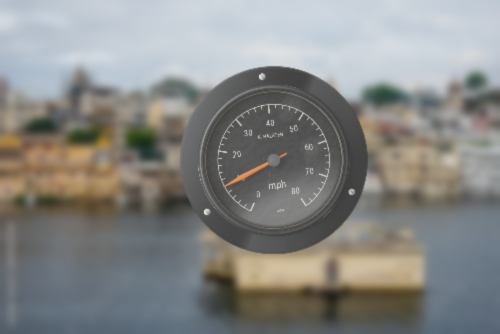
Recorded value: 10
